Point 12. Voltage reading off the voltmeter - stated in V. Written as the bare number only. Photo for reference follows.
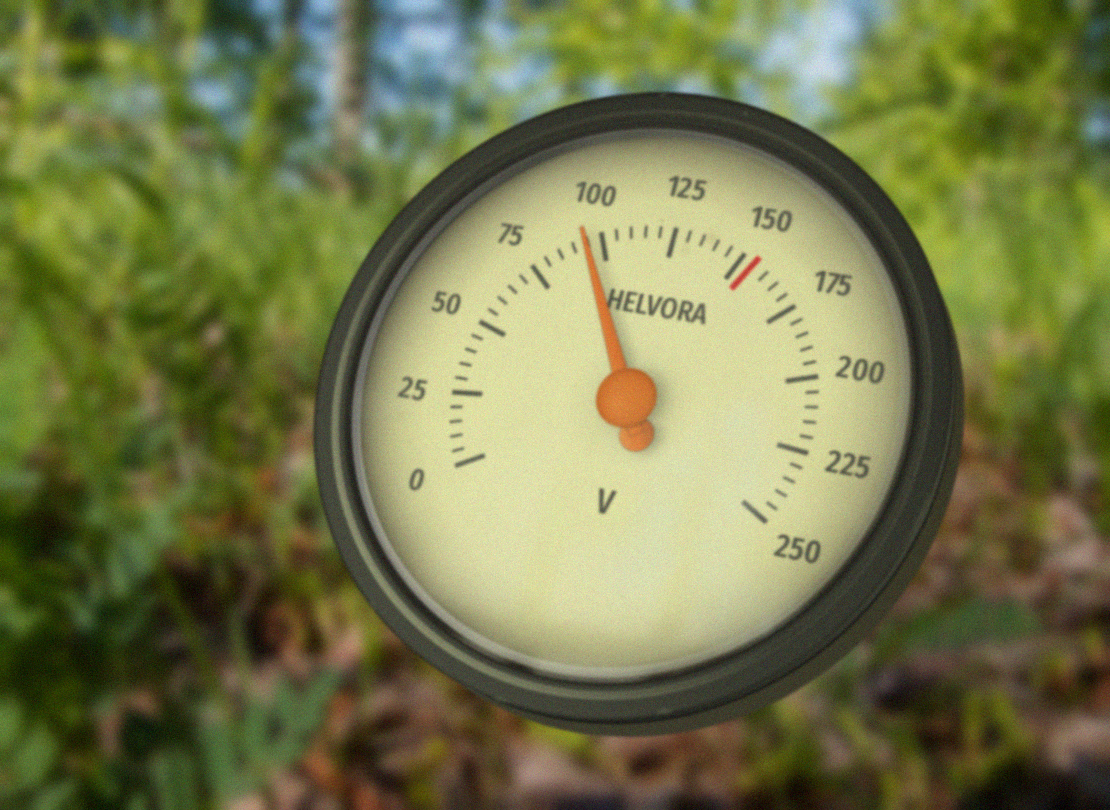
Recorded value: 95
